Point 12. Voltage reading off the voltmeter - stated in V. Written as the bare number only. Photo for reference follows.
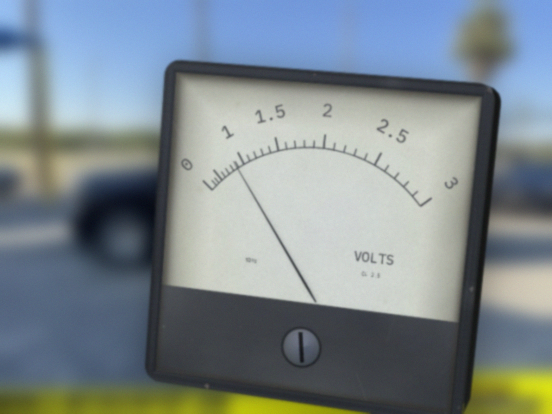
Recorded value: 0.9
